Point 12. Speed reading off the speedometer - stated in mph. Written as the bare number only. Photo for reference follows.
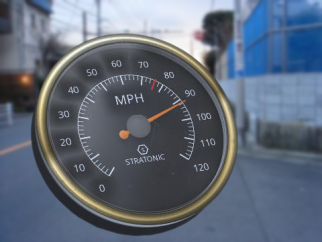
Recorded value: 92
